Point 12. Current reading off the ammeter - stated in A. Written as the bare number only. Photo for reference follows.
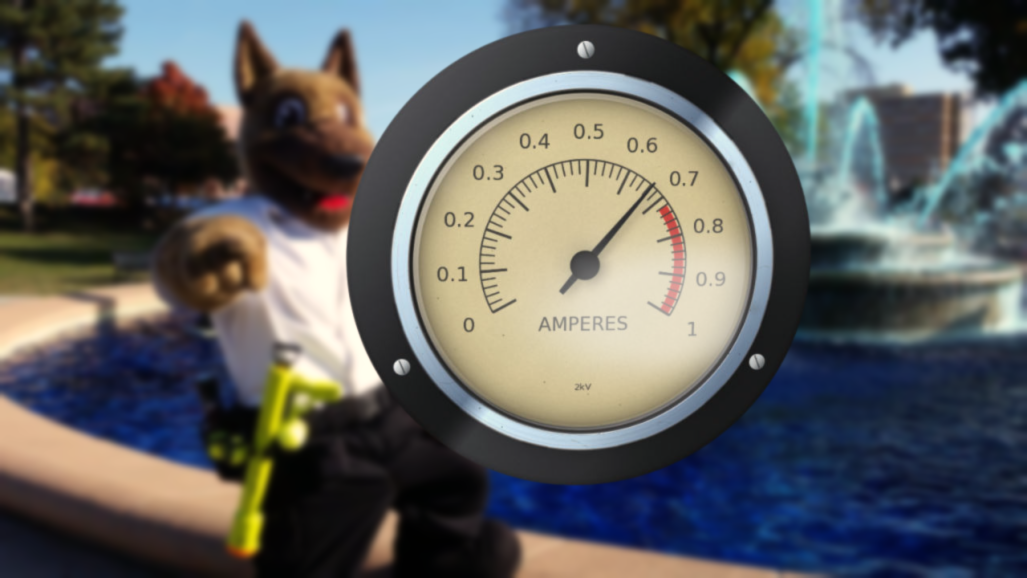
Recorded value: 0.66
